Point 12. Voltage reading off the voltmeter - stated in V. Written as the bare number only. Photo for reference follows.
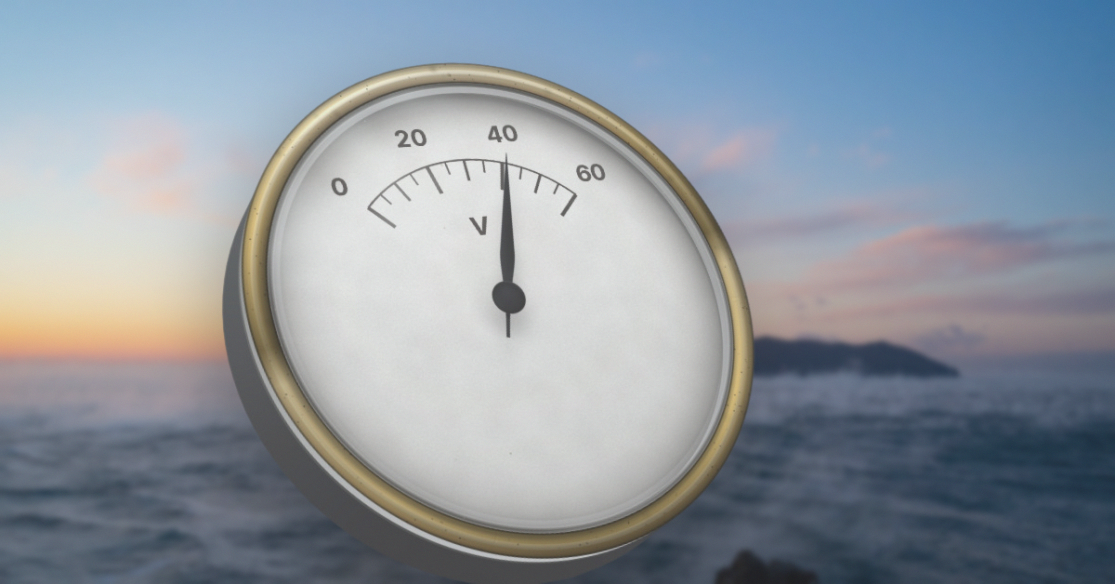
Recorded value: 40
